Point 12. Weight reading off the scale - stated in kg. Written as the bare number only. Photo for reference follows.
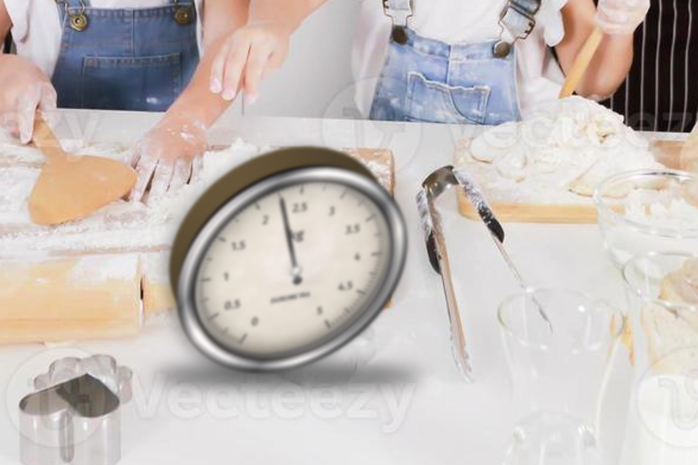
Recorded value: 2.25
